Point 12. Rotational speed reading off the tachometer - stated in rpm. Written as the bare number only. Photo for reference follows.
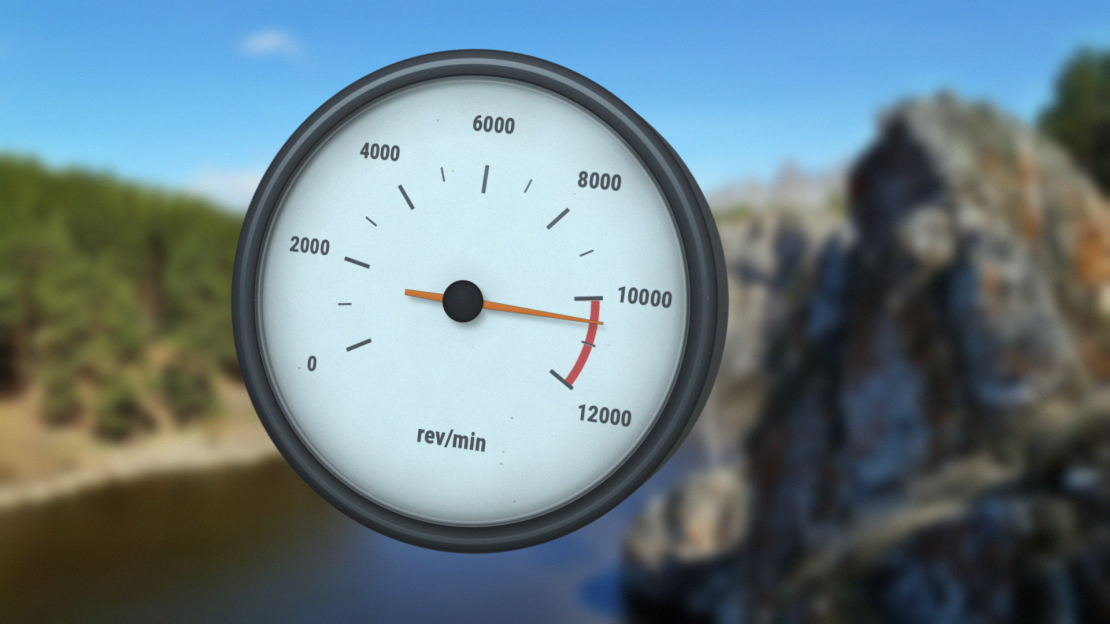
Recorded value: 10500
